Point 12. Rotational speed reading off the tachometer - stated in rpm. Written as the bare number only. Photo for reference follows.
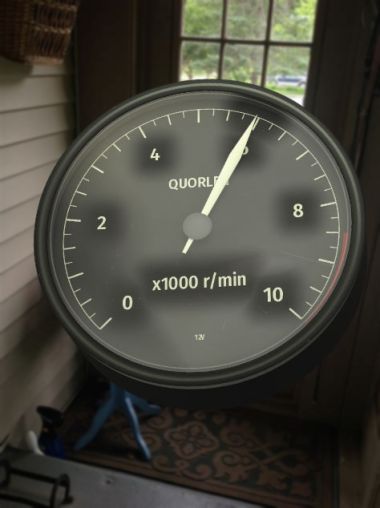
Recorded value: 6000
